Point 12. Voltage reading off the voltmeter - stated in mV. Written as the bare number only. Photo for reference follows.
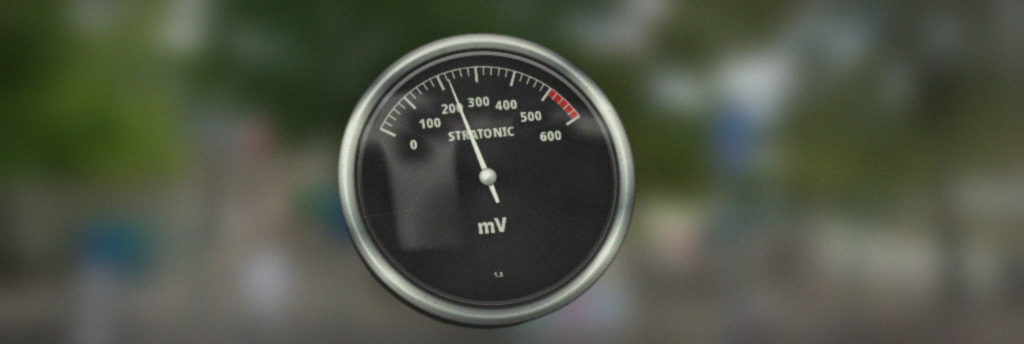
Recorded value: 220
